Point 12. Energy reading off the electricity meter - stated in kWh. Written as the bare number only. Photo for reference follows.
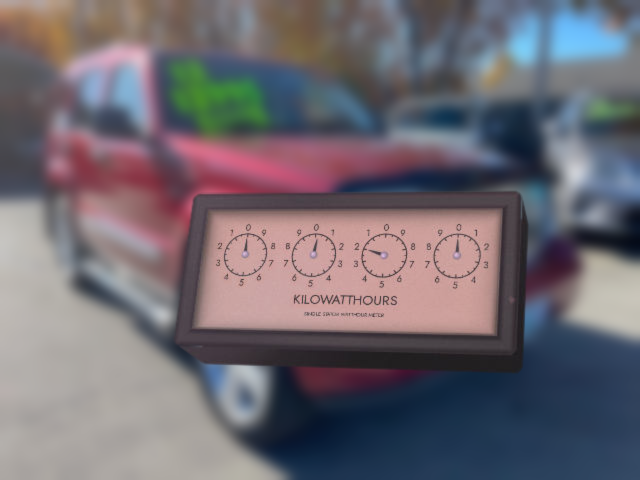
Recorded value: 20
